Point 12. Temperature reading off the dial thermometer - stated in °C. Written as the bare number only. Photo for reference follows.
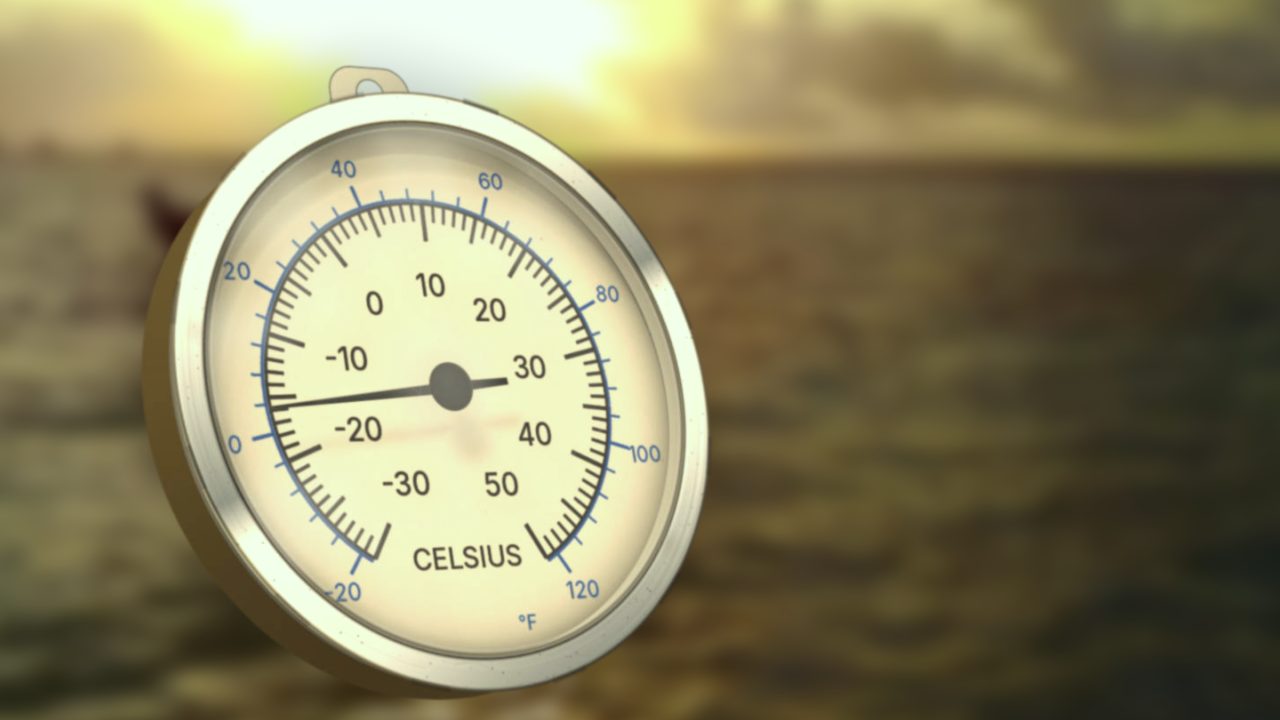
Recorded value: -16
